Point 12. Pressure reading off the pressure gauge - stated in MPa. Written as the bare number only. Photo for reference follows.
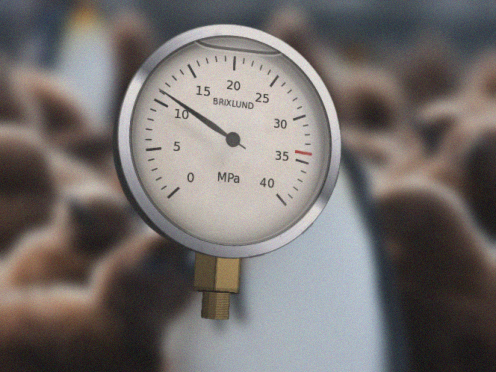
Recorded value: 11
